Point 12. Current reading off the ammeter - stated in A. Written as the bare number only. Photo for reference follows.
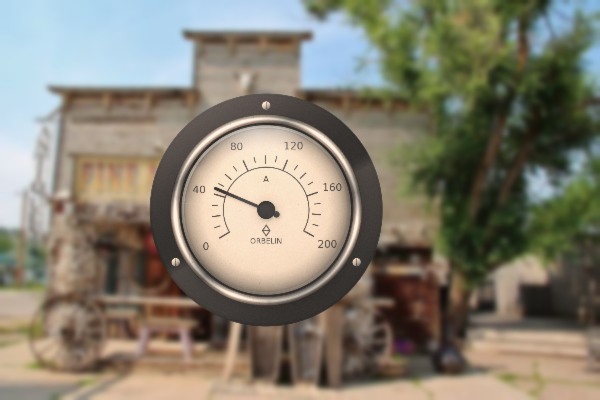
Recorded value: 45
